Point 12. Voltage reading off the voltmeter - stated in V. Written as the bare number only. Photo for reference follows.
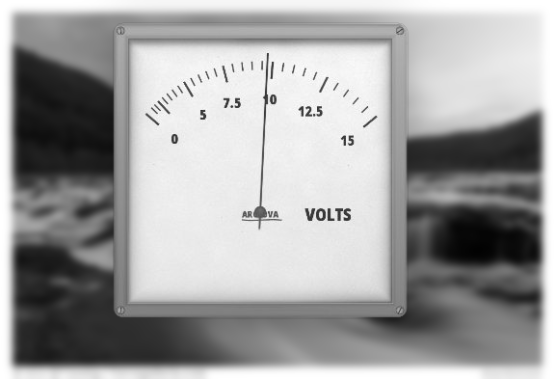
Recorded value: 9.75
